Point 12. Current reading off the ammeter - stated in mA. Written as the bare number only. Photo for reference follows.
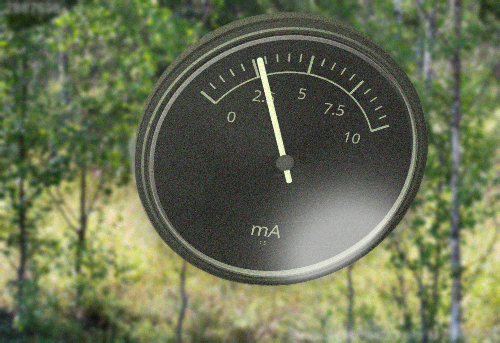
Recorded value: 2.75
